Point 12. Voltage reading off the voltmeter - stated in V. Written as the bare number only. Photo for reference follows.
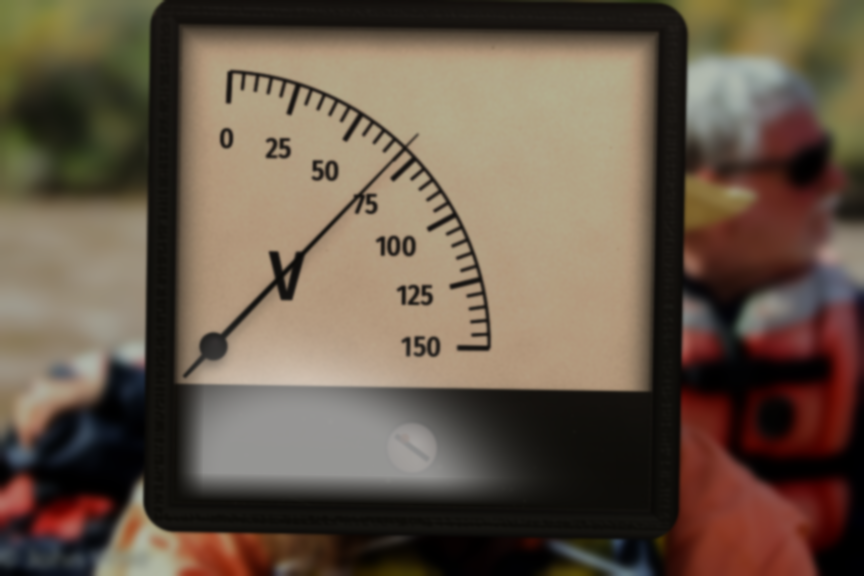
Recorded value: 70
